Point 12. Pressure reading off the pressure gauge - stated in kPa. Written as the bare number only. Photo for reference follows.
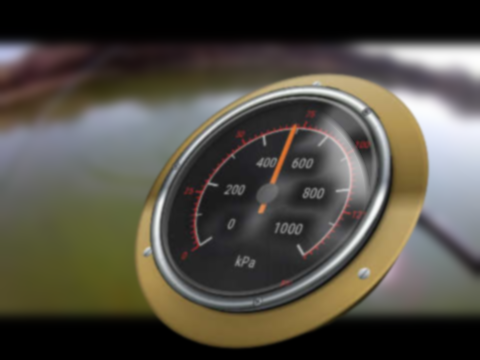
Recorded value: 500
